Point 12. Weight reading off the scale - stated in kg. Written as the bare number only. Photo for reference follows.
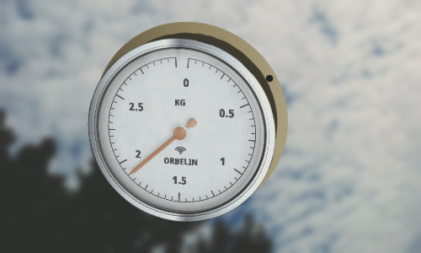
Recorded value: 1.9
